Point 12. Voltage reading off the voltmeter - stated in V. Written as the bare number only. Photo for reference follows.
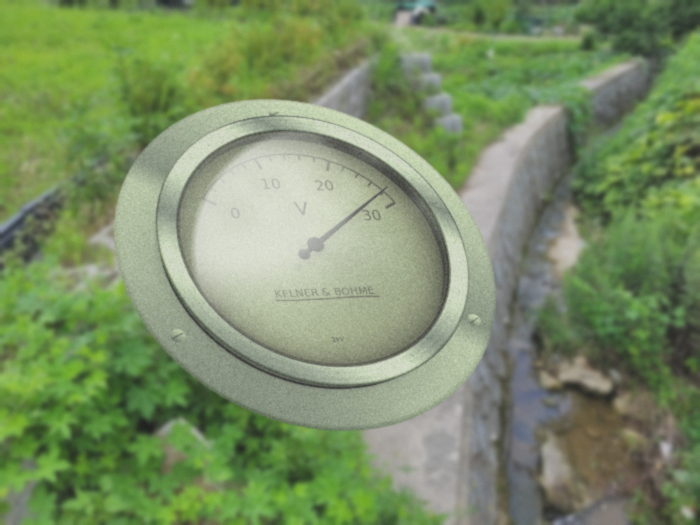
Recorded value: 28
